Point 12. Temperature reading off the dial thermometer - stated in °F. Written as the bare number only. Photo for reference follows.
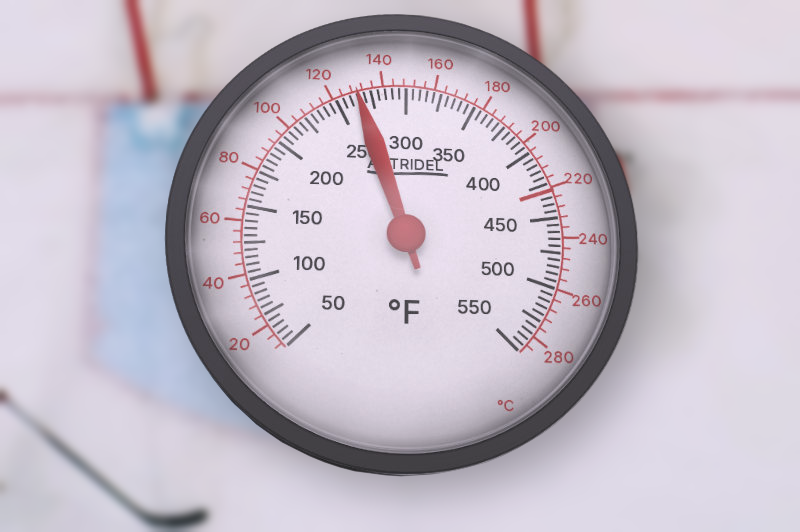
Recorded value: 265
